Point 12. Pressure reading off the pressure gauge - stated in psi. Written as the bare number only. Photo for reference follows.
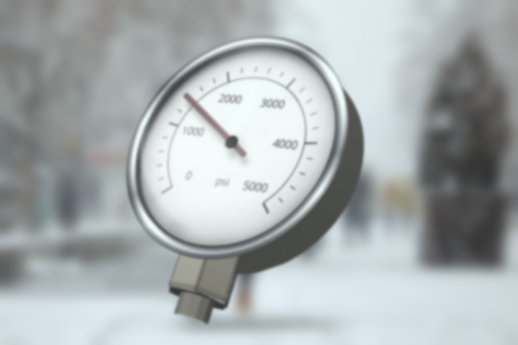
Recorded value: 1400
